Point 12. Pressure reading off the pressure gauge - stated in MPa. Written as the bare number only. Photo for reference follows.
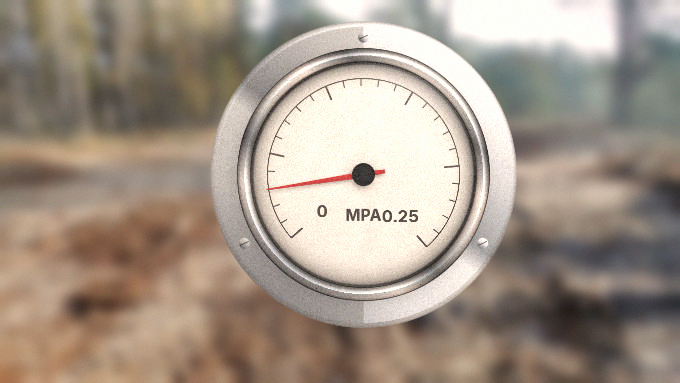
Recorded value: 0.03
